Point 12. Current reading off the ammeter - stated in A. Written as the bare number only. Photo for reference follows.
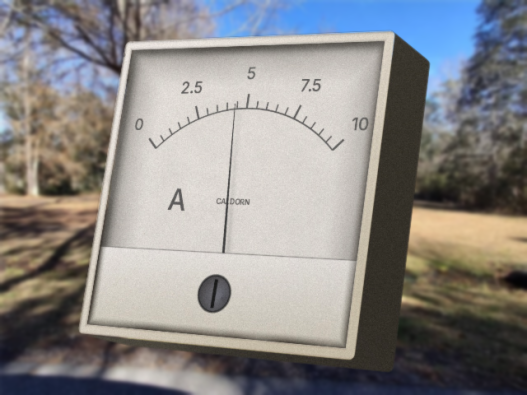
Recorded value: 4.5
